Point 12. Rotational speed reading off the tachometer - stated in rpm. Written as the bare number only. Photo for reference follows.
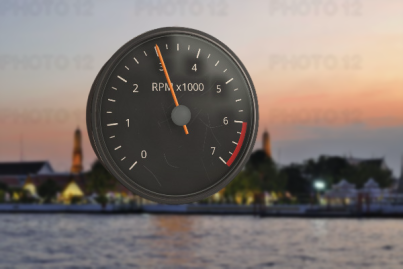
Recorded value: 3000
